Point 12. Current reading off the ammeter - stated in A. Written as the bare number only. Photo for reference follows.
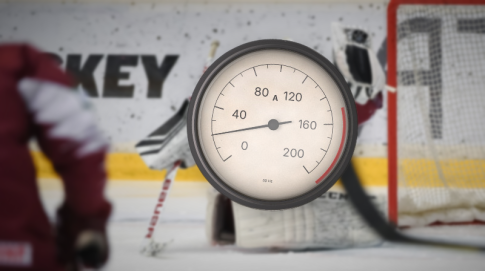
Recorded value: 20
